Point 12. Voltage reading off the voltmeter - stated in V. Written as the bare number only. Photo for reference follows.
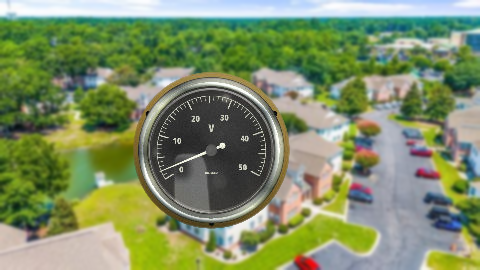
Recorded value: 2
